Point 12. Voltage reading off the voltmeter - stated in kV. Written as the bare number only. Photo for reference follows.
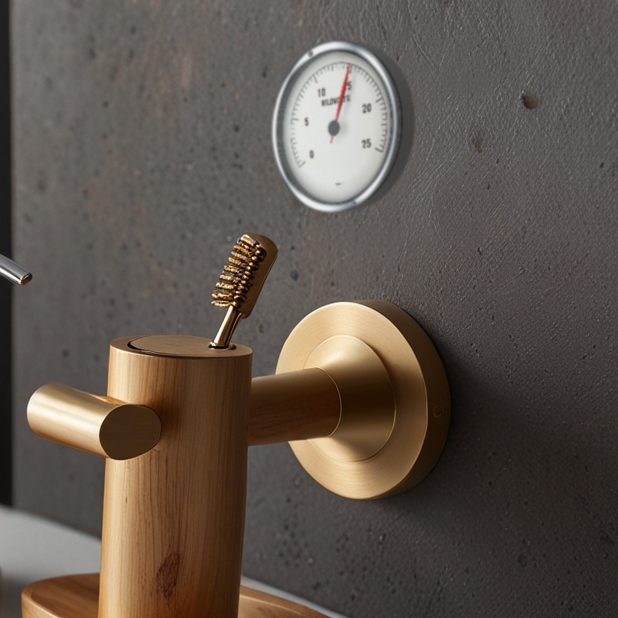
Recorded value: 15
